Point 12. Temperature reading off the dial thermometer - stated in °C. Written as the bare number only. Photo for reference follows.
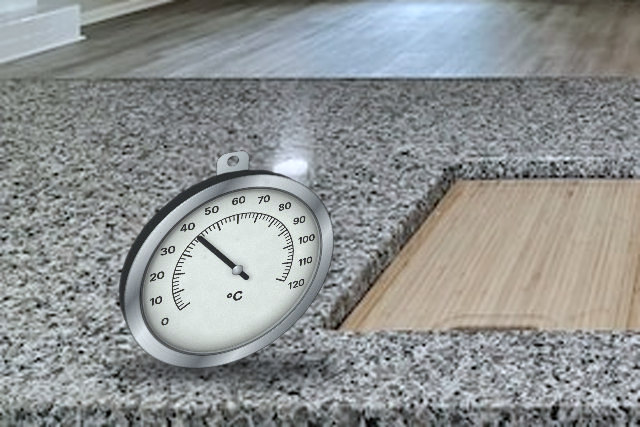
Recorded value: 40
